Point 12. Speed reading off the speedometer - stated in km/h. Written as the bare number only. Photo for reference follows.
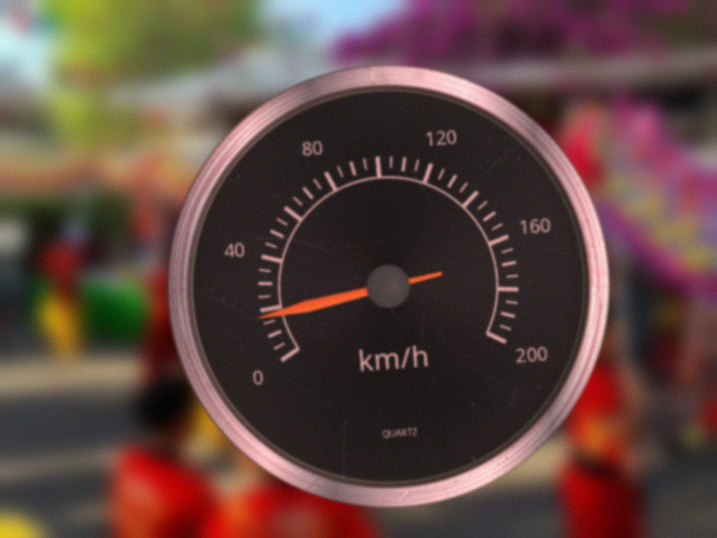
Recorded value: 17.5
